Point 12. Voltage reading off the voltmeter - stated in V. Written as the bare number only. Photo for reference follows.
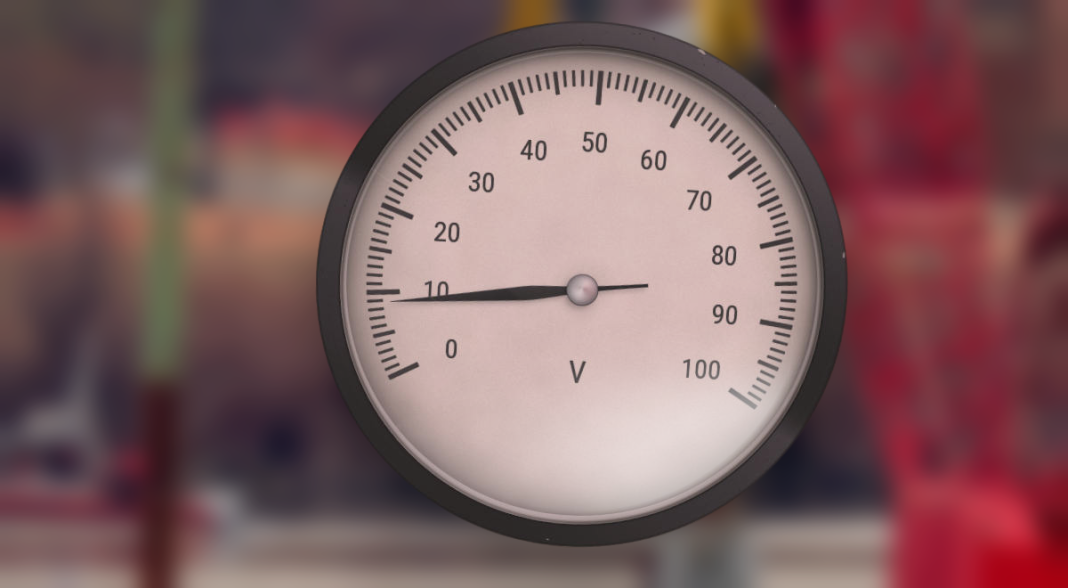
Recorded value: 9
